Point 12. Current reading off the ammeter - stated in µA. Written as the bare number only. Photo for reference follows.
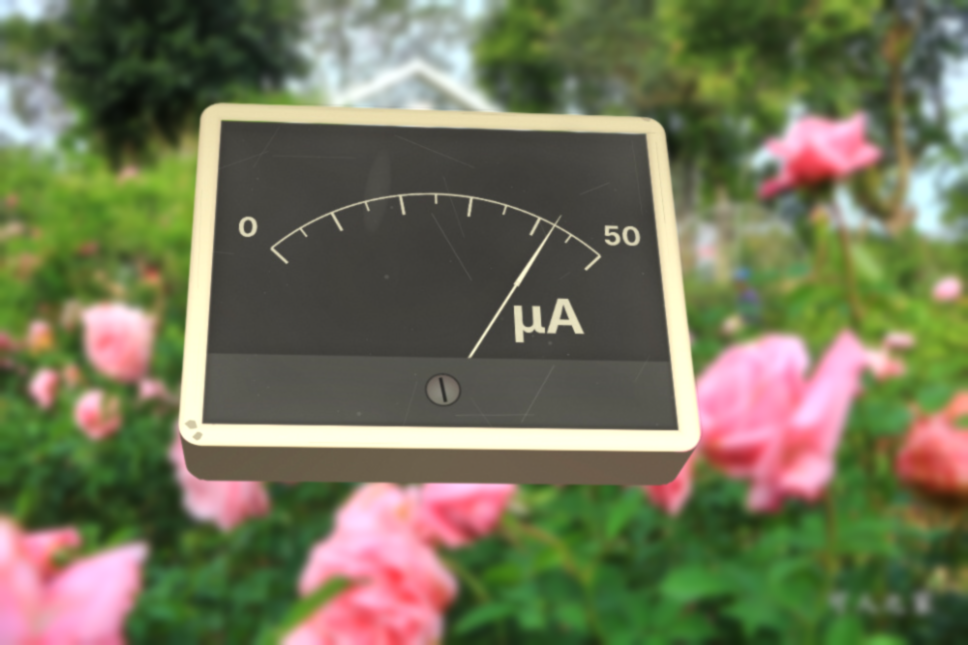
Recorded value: 42.5
